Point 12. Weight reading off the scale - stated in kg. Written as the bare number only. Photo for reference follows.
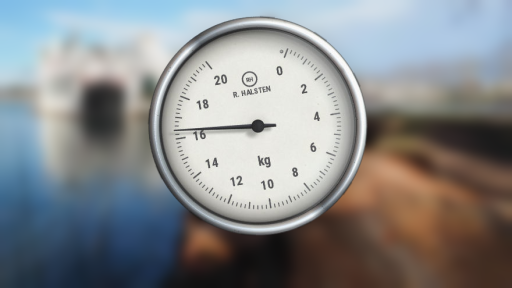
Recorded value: 16.4
